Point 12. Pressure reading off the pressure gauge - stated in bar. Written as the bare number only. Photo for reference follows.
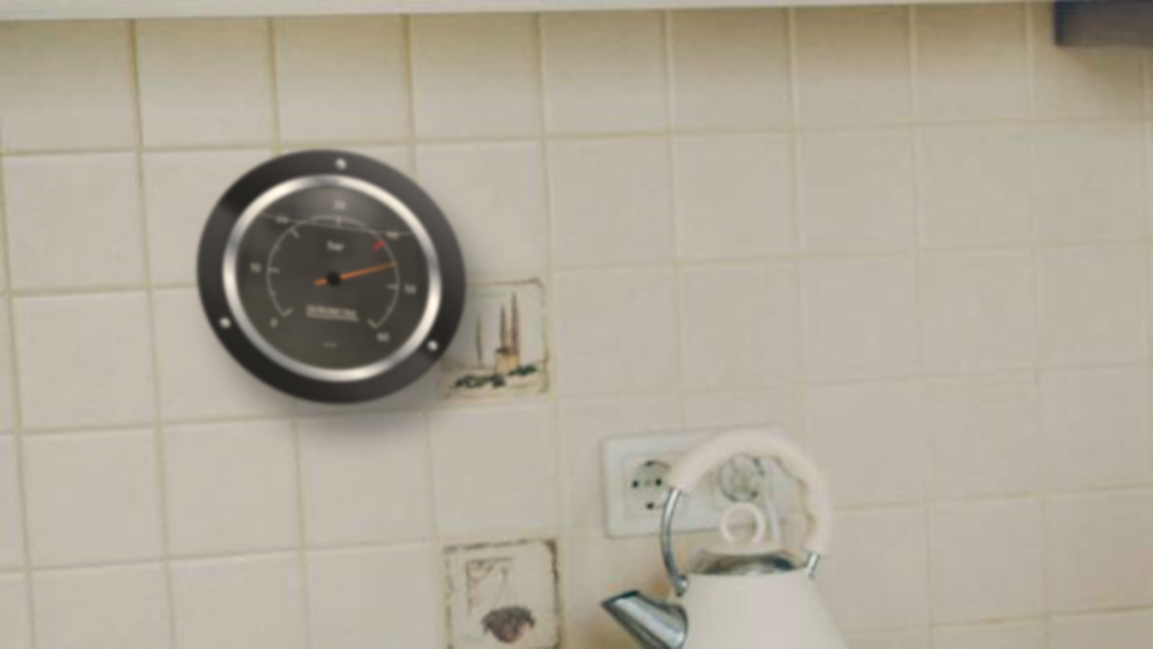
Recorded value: 45
